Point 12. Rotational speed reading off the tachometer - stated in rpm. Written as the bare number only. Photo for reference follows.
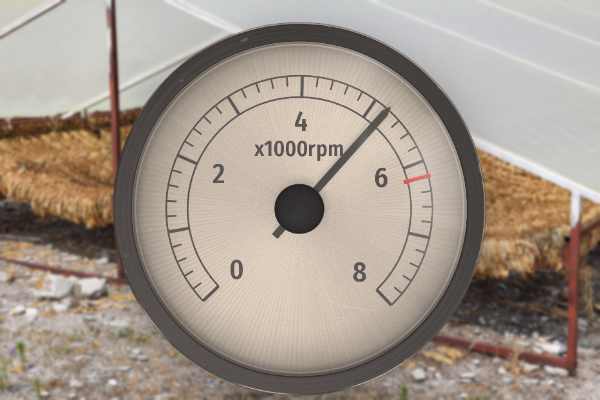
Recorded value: 5200
